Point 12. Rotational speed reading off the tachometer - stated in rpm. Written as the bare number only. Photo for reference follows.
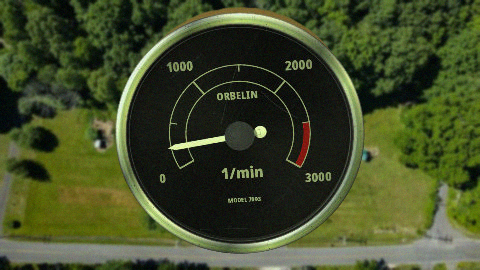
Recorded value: 250
